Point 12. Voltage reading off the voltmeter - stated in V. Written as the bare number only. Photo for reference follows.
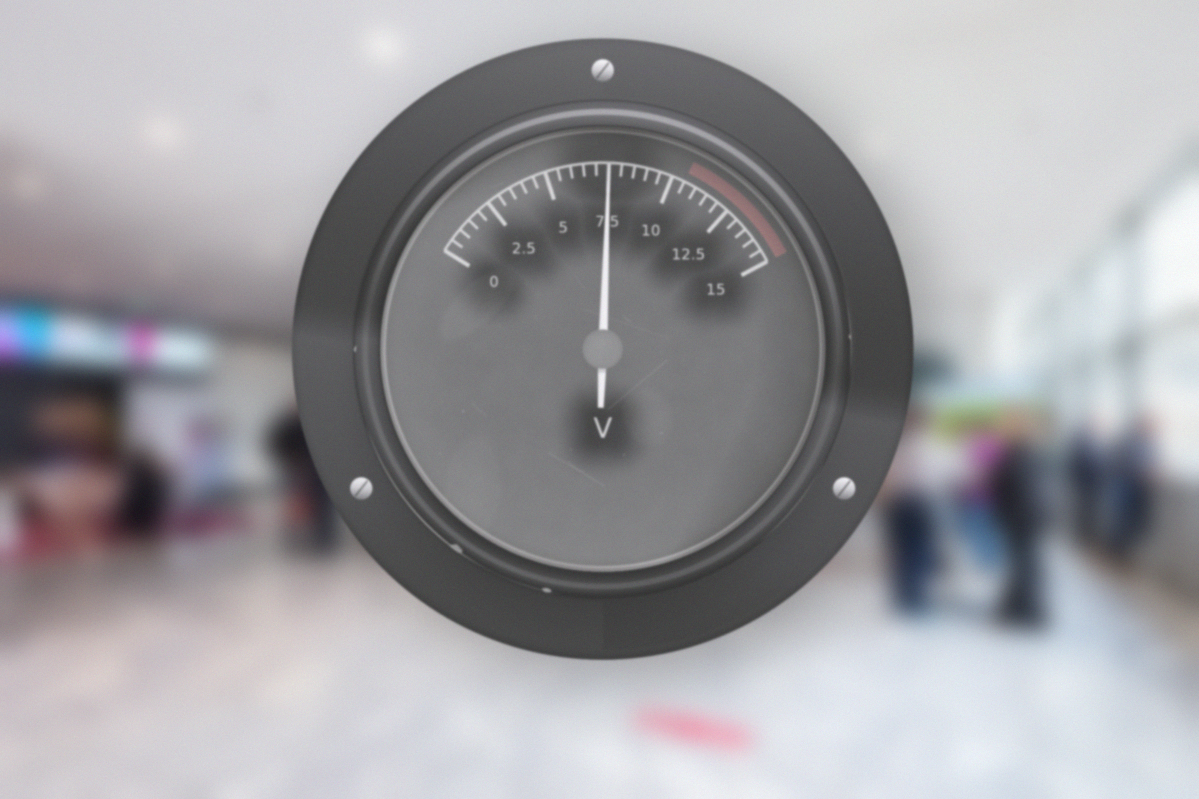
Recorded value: 7.5
